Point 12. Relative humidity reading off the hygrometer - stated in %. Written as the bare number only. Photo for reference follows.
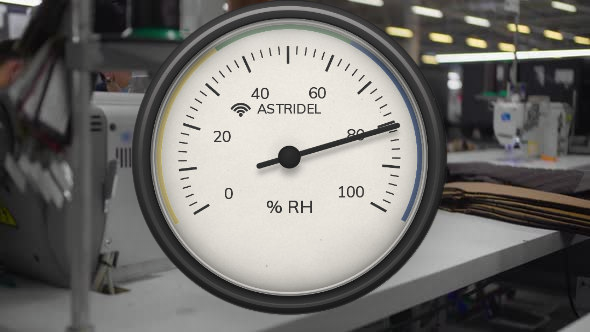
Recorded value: 81
